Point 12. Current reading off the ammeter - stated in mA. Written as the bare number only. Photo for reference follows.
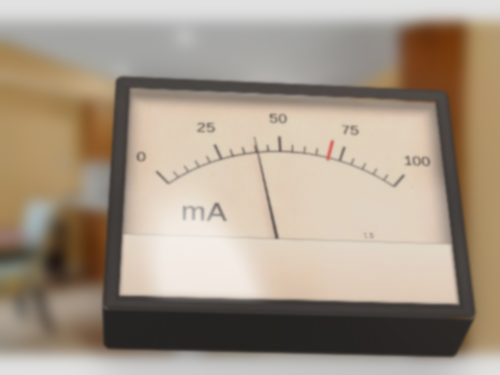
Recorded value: 40
